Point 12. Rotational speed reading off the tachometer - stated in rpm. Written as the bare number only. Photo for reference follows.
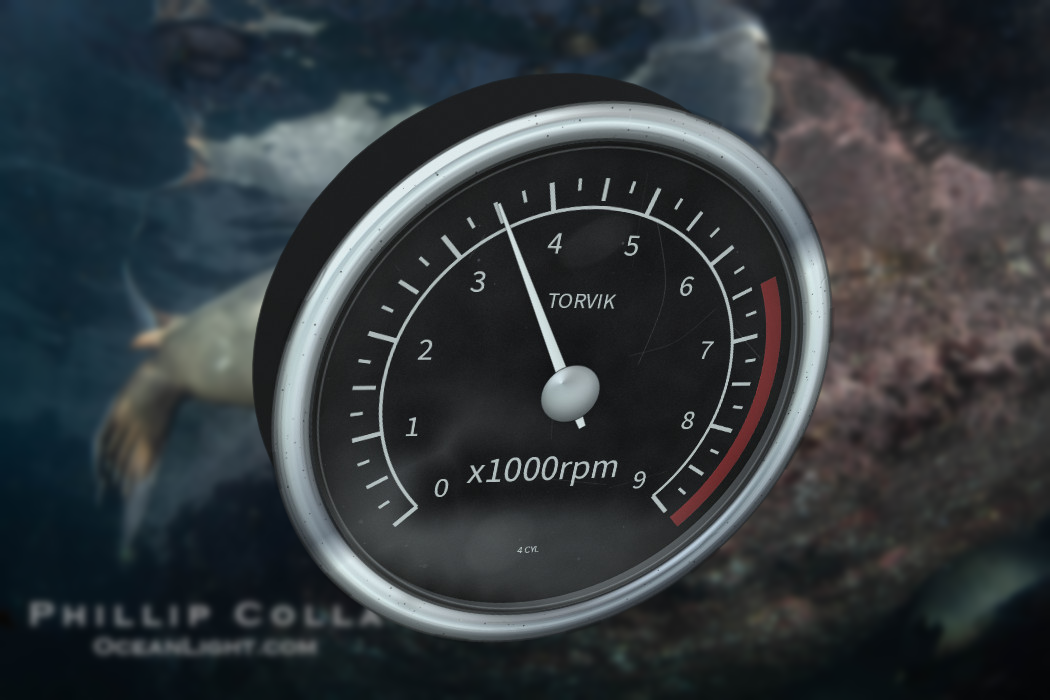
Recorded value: 3500
